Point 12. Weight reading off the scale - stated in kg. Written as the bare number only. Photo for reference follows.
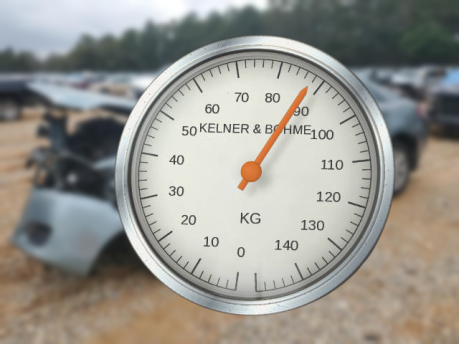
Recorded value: 88
